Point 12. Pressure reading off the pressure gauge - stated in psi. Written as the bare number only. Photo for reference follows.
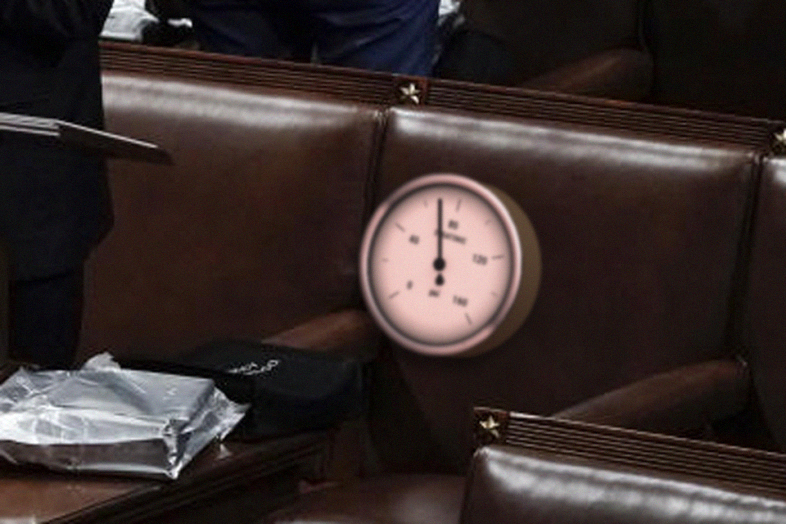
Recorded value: 70
